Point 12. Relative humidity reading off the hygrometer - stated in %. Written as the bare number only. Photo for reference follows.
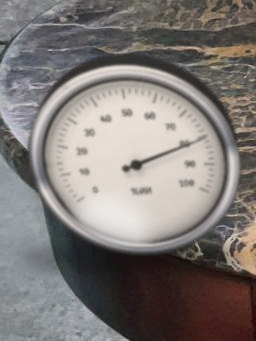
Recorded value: 80
